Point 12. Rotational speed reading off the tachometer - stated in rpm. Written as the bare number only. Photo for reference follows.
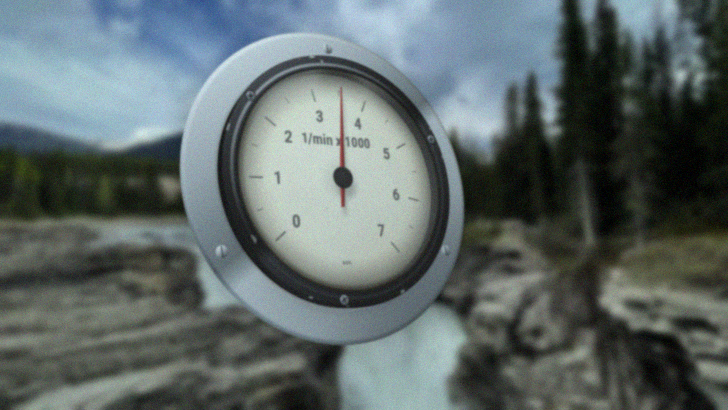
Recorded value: 3500
